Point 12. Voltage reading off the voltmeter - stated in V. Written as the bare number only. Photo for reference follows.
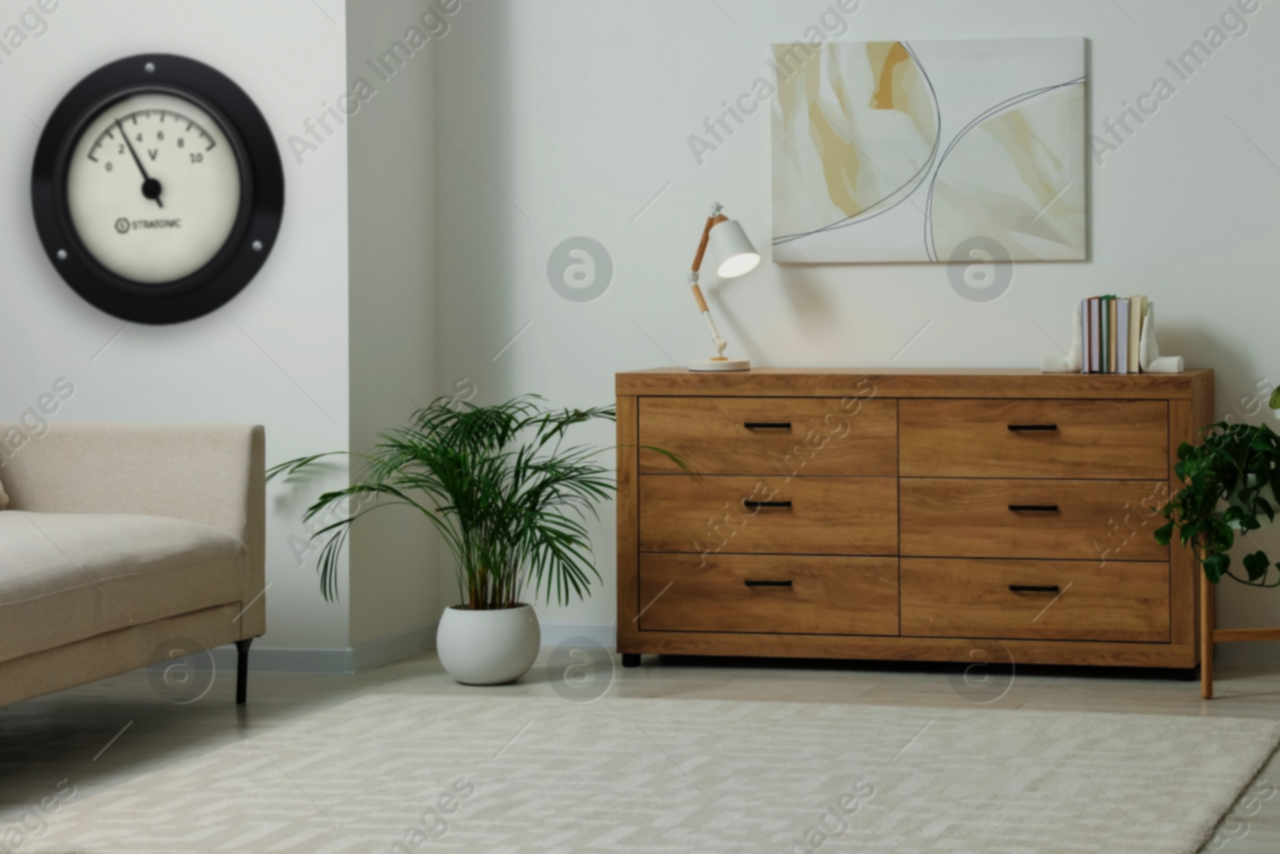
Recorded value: 3
